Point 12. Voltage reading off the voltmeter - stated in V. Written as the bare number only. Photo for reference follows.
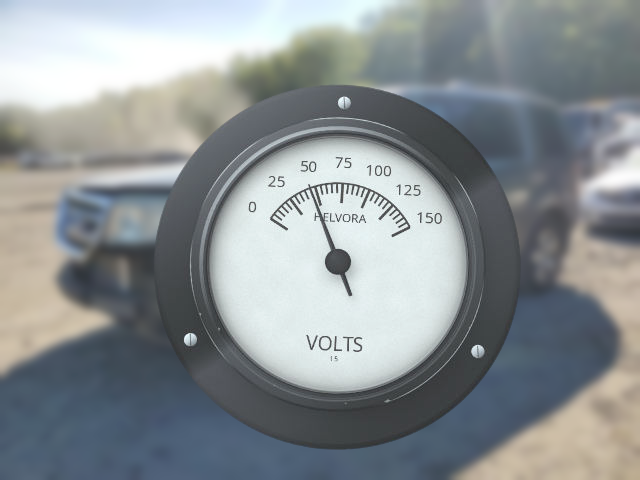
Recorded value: 45
